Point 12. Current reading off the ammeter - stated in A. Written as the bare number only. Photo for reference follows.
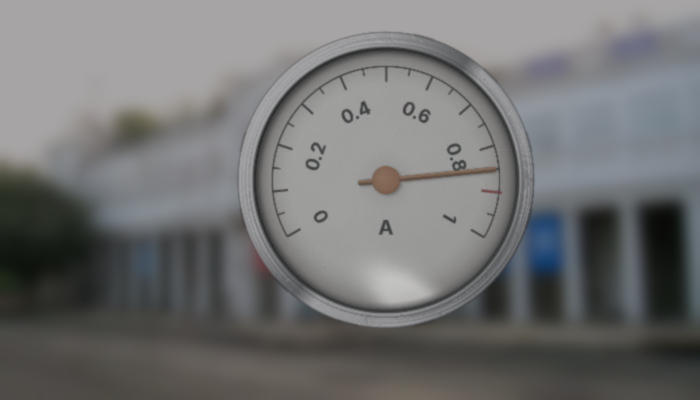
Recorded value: 0.85
